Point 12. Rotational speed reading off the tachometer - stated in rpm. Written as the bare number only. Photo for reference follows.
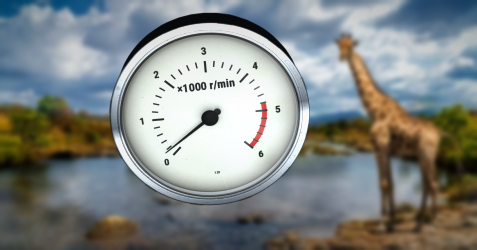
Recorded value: 200
